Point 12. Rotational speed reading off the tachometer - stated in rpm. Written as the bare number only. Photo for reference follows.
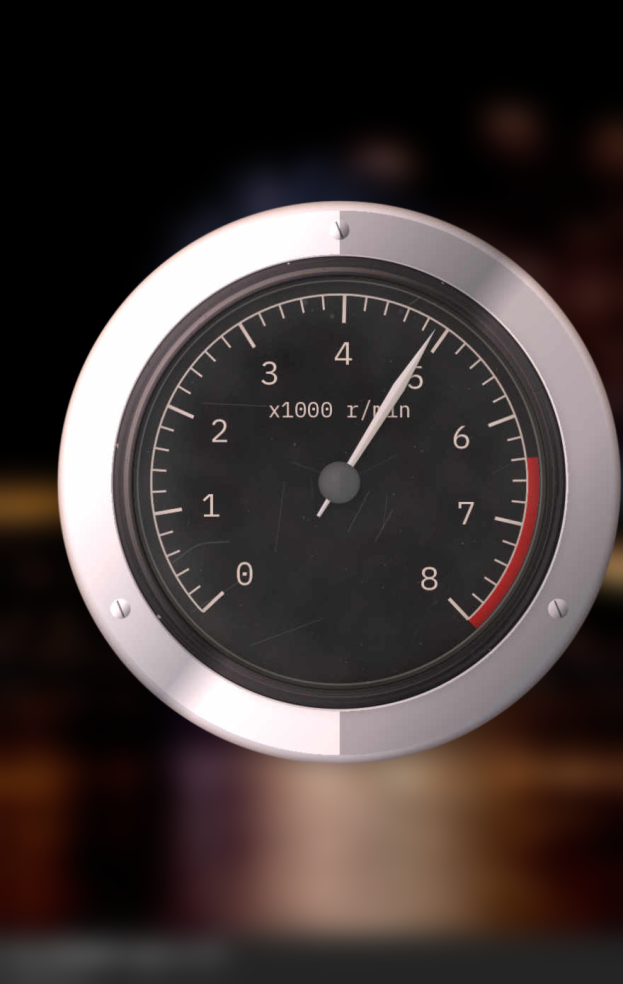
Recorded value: 4900
